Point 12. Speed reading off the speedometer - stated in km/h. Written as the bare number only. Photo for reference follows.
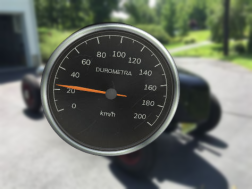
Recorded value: 25
